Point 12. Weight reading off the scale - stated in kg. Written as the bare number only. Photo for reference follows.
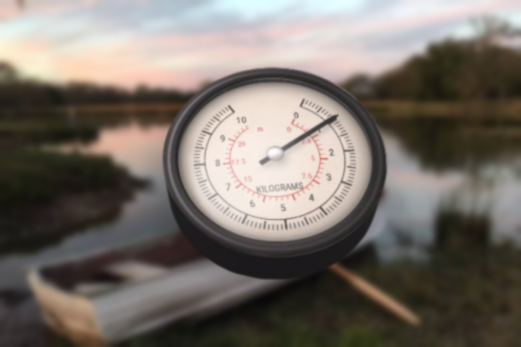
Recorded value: 1
